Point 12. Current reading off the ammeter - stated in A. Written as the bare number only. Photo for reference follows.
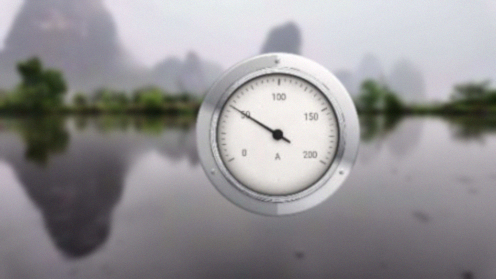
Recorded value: 50
